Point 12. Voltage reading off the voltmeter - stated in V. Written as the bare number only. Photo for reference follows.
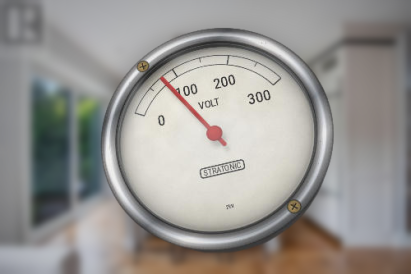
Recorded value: 75
